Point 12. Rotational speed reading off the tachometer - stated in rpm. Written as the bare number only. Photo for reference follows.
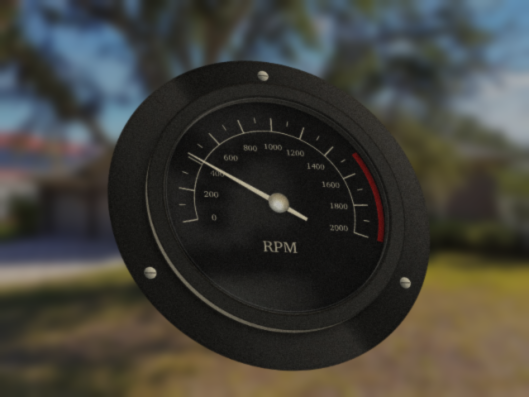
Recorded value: 400
